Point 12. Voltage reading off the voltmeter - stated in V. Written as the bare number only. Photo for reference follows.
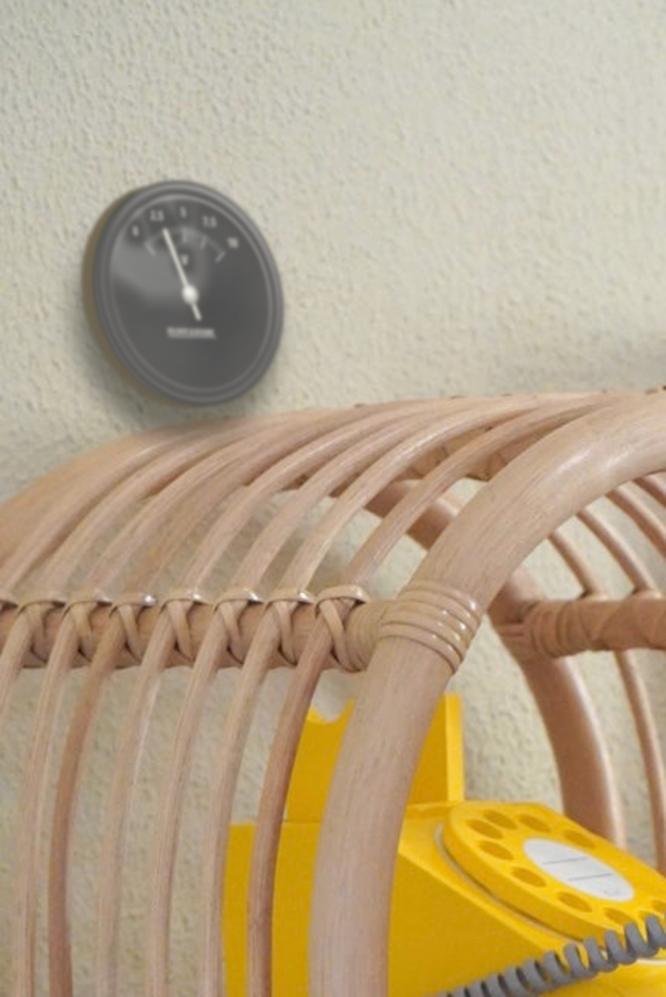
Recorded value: 2.5
